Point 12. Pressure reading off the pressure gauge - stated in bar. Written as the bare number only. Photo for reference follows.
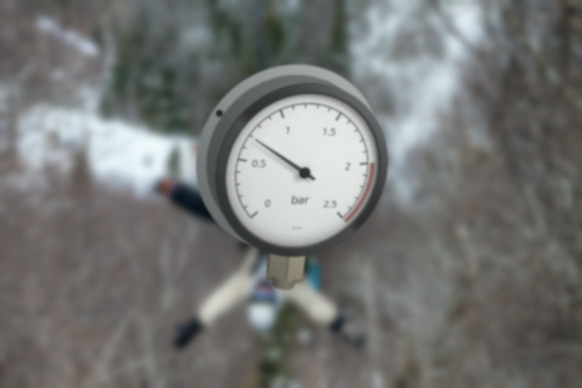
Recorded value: 0.7
